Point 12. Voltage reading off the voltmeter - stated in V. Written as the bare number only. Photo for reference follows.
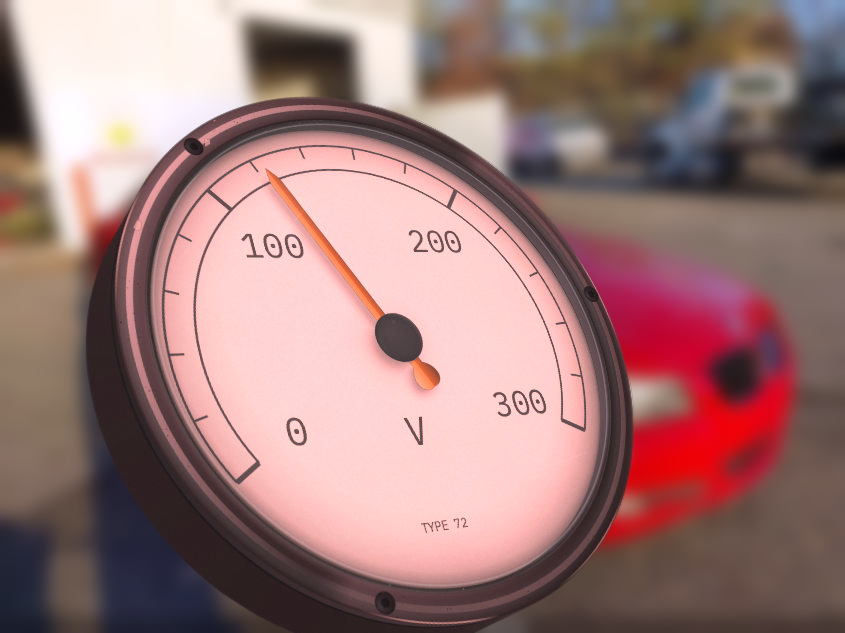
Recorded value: 120
